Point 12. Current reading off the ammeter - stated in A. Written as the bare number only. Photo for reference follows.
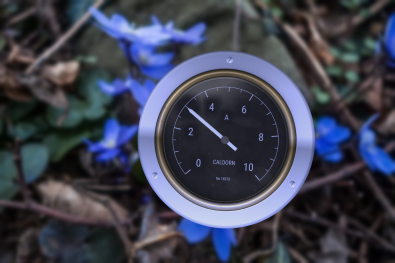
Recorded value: 3
